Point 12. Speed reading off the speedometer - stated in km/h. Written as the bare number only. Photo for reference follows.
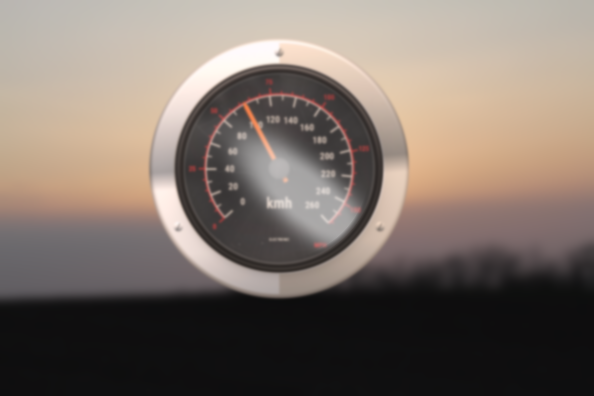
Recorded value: 100
